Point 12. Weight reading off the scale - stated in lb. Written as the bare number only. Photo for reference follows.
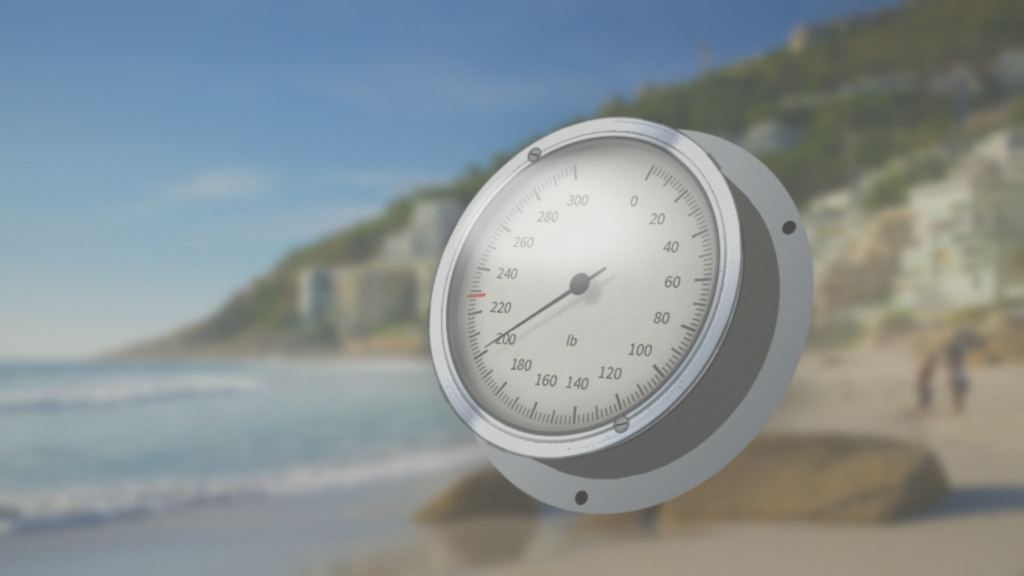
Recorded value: 200
